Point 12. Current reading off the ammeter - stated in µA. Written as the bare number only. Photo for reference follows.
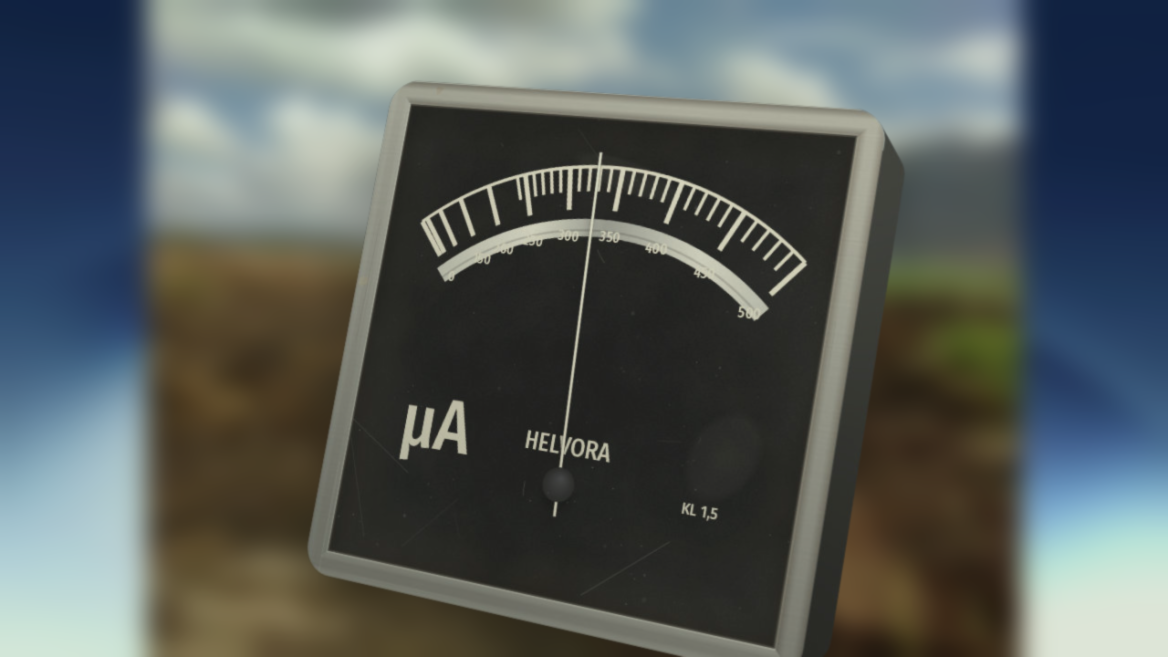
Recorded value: 330
